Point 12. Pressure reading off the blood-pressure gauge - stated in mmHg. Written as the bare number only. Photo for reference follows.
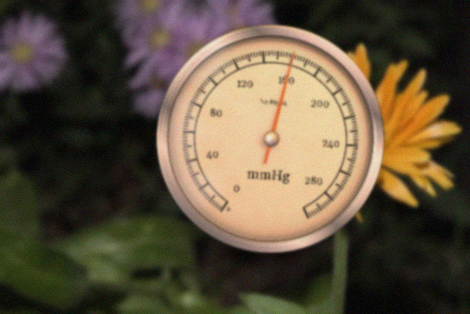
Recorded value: 160
